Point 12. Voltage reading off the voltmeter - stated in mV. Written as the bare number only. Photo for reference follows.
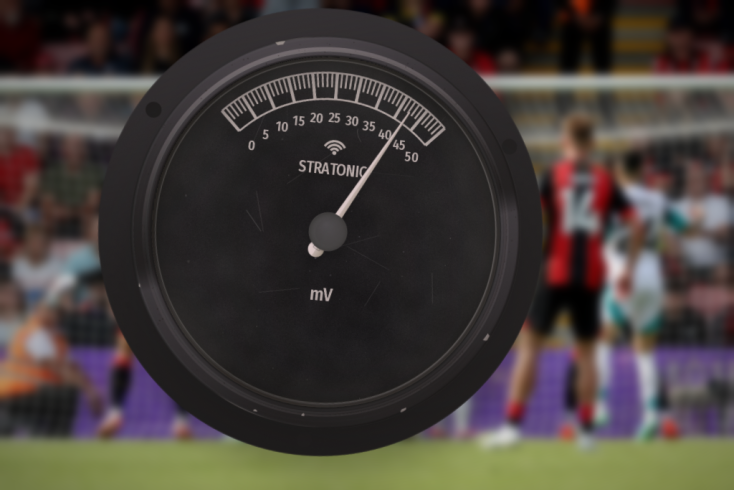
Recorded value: 42
